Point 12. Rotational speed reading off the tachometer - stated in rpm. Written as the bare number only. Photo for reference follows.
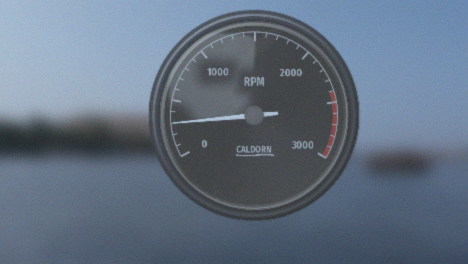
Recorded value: 300
